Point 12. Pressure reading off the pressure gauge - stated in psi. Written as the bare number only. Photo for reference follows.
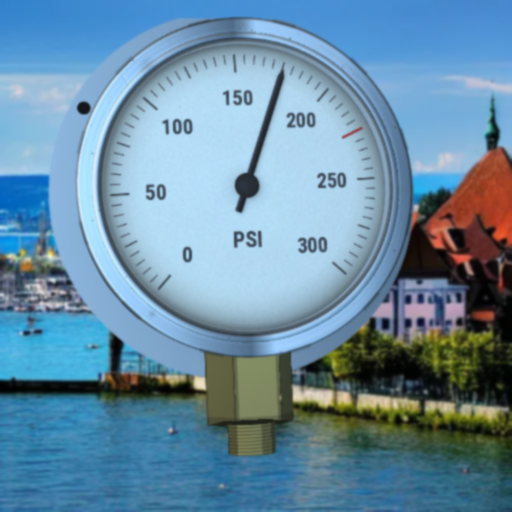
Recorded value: 175
